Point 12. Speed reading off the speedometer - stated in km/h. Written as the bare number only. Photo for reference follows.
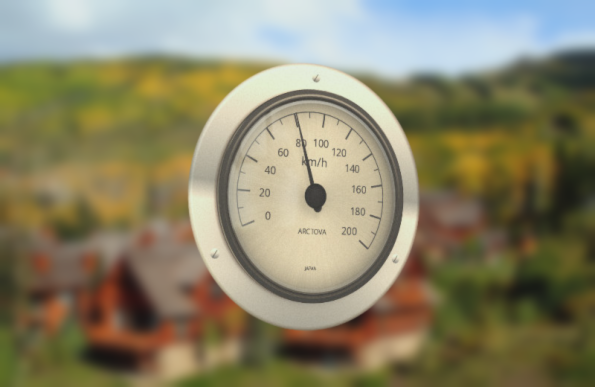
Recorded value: 80
